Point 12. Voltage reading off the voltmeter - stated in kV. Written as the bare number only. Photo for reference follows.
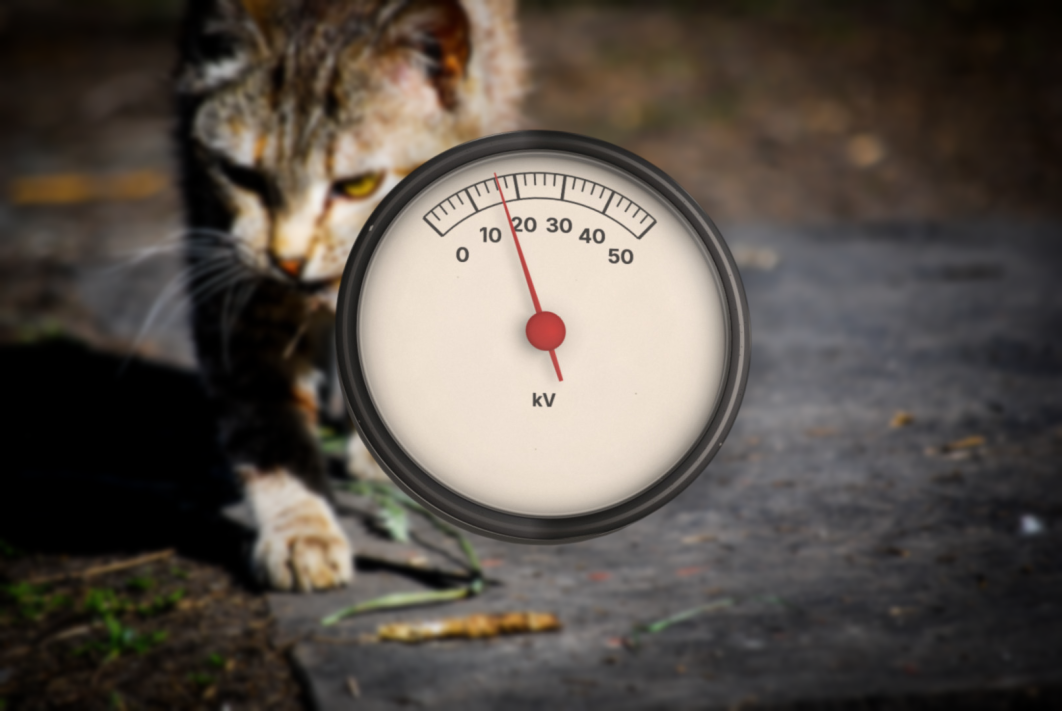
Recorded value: 16
